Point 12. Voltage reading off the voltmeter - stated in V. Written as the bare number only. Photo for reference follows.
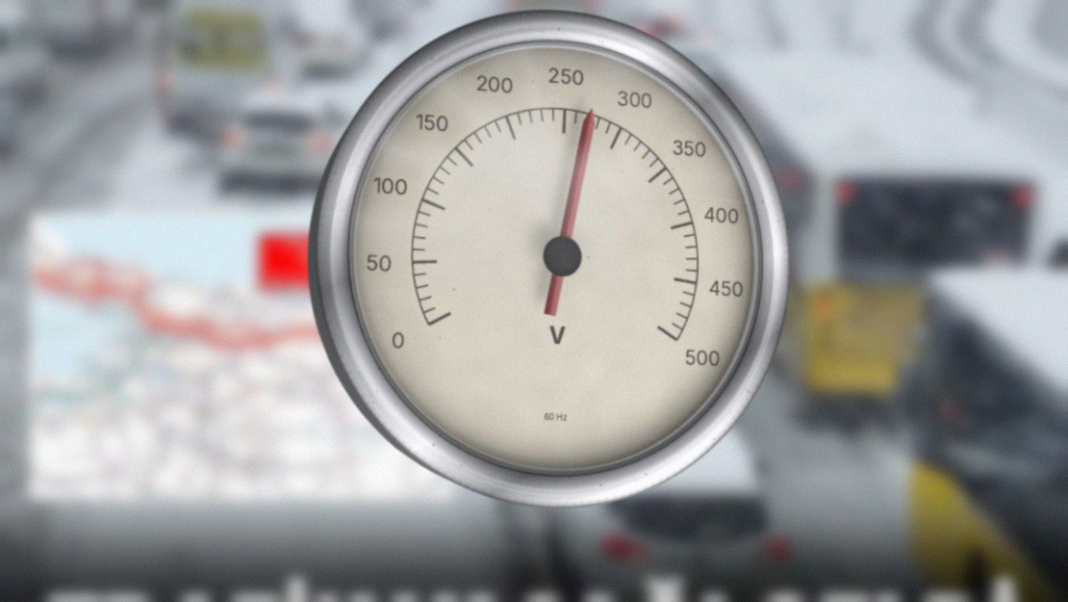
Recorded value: 270
